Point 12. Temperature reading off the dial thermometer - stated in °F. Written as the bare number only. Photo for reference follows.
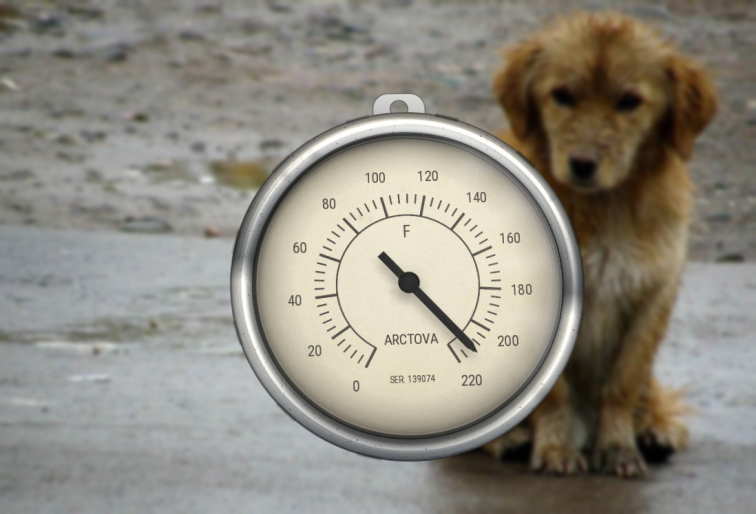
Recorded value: 212
